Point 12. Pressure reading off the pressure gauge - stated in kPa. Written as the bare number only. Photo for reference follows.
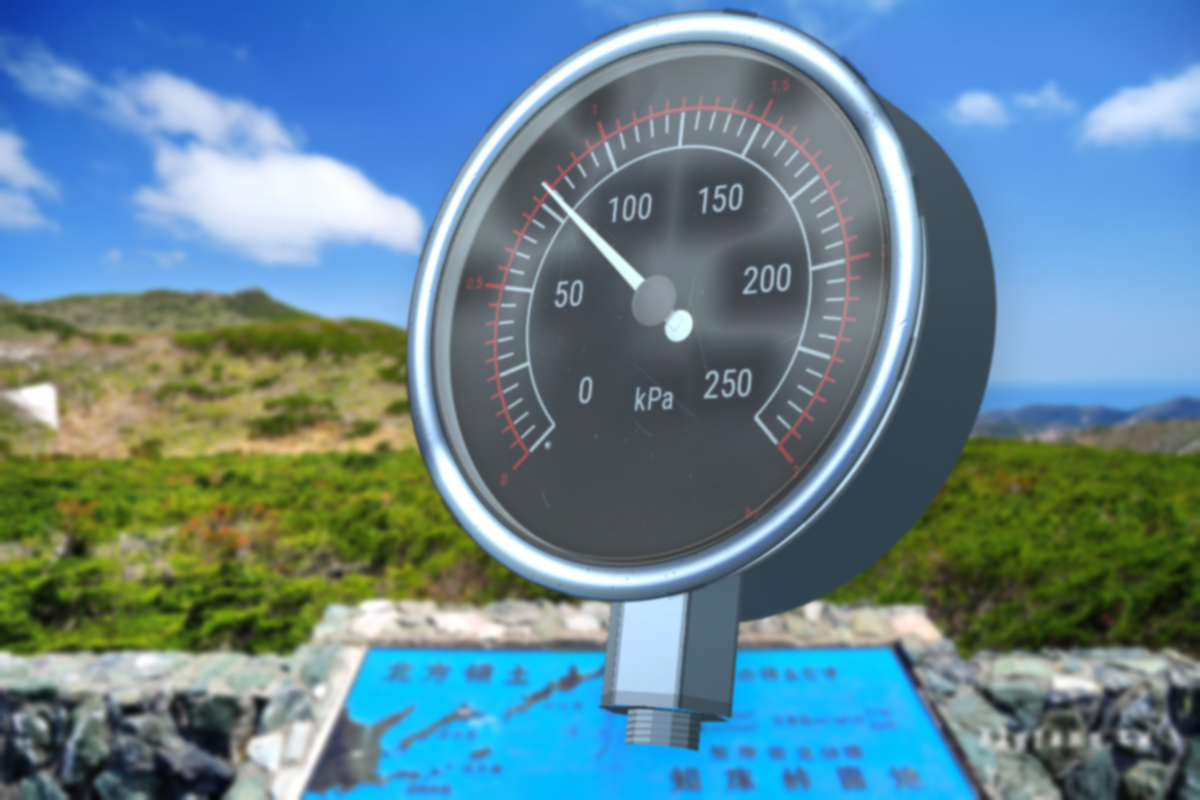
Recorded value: 80
